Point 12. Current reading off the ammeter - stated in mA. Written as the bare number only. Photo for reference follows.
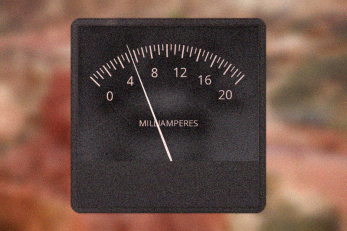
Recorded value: 5.5
